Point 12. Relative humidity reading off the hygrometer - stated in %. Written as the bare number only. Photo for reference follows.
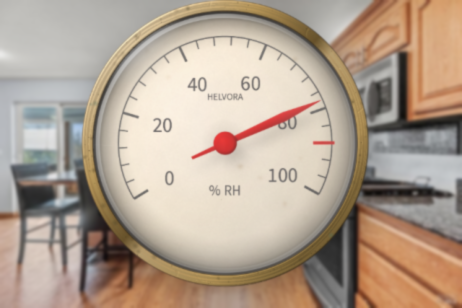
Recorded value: 78
